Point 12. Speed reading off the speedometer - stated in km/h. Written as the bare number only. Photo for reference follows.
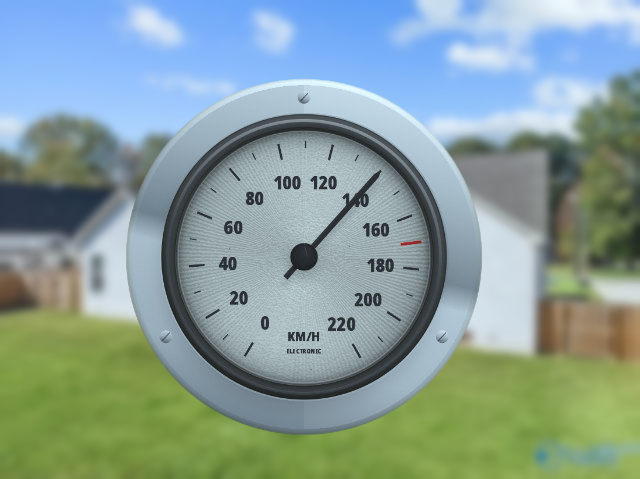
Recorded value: 140
